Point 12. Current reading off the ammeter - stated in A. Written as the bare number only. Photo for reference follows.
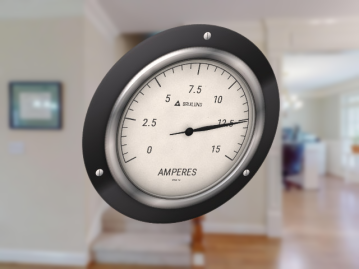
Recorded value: 12.5
